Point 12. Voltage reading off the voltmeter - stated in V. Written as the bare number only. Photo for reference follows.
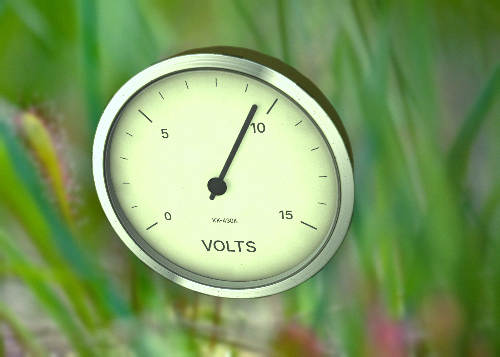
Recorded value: 9.5
